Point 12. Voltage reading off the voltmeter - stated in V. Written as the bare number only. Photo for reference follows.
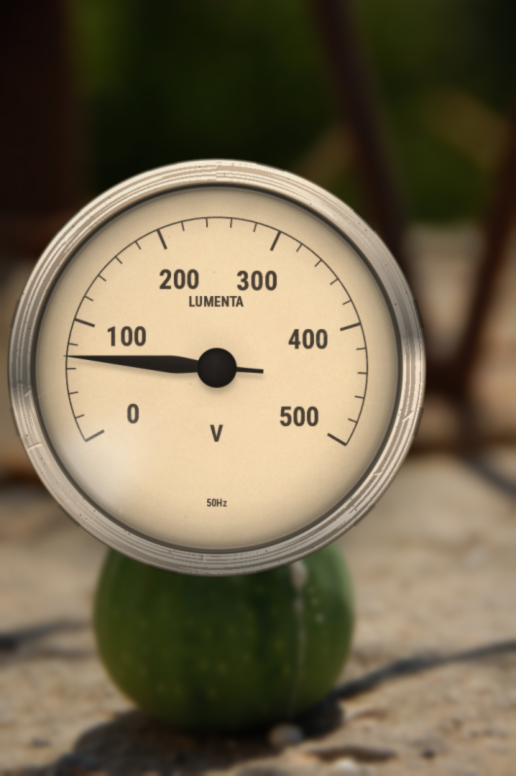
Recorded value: 70
